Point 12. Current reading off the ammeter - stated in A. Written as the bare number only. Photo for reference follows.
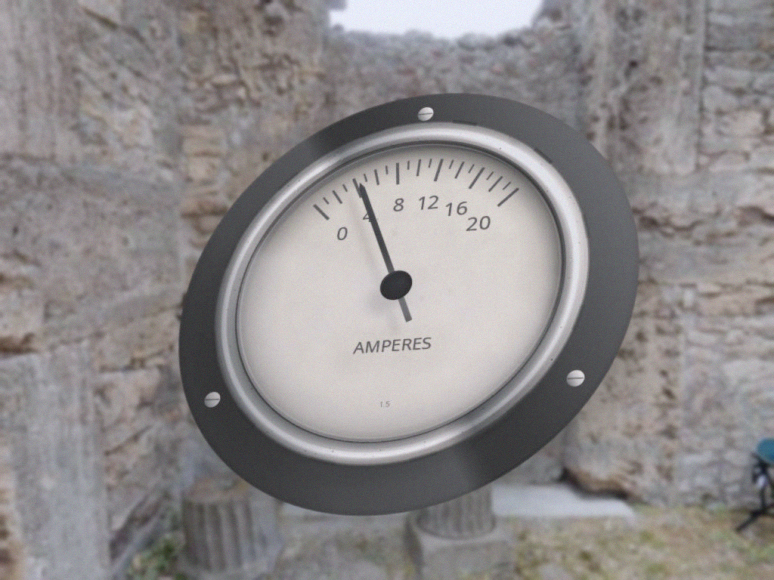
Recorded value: 4.5
